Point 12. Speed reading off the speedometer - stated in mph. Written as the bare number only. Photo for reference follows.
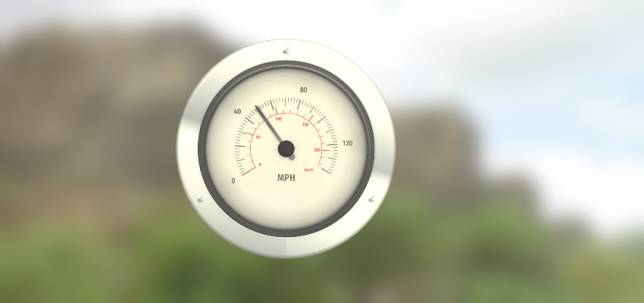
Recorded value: 50
